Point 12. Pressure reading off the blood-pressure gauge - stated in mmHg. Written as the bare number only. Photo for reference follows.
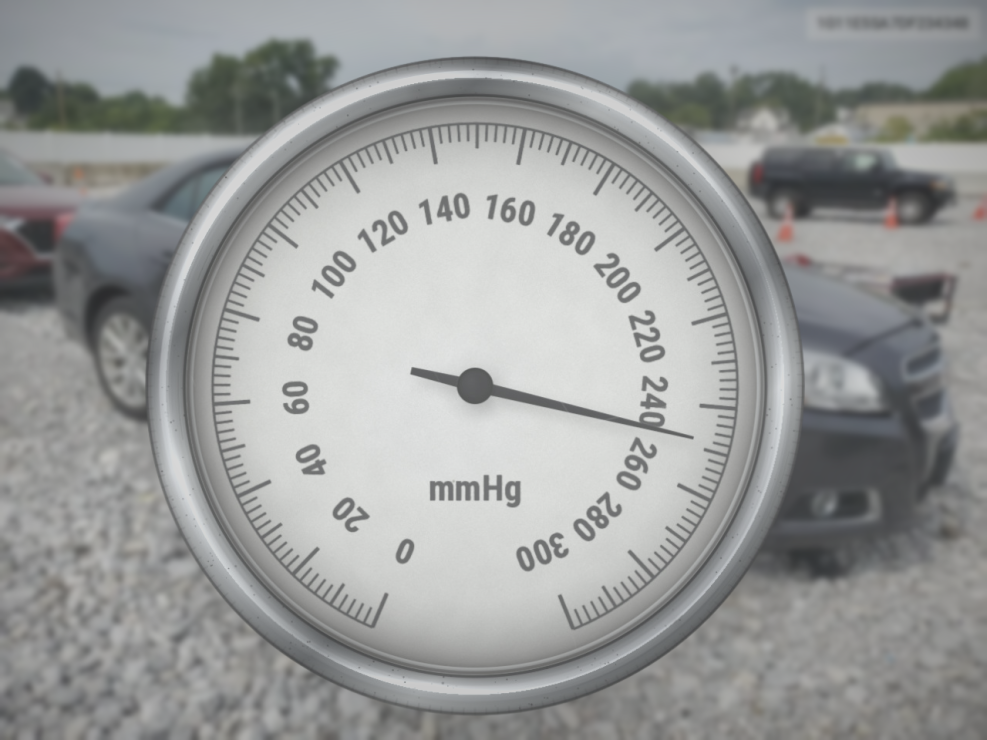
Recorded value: 248
